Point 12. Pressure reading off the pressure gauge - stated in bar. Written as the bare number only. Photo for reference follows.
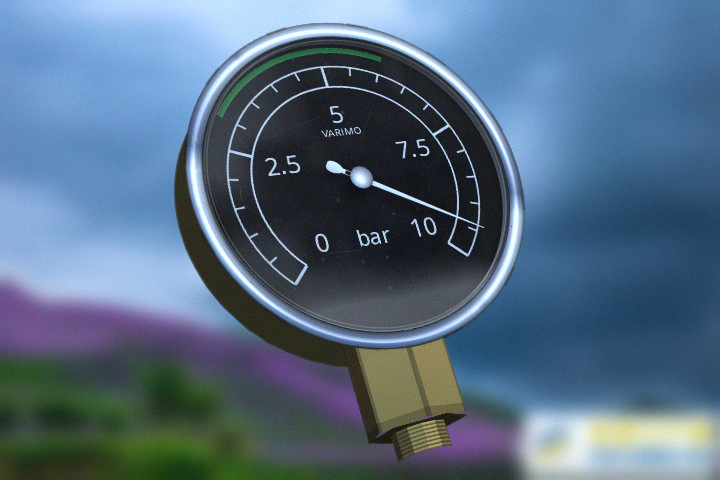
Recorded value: 9.5
